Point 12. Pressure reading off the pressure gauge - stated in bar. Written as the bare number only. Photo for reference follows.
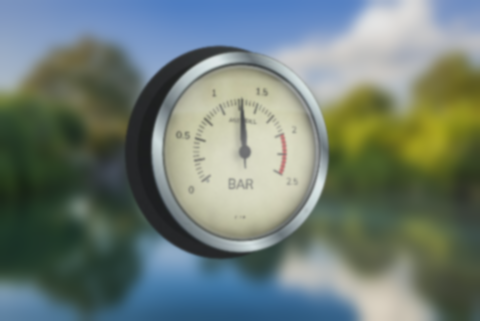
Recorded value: 1.25
